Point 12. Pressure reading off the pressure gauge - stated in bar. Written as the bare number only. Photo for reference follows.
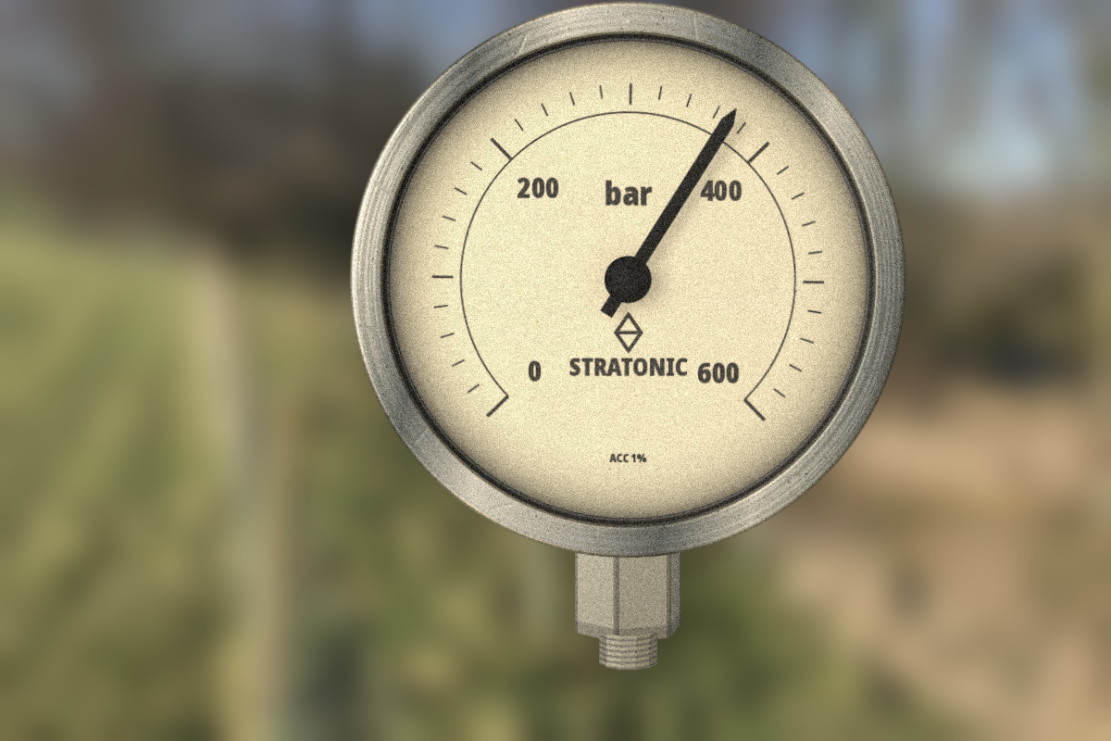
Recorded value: 370
